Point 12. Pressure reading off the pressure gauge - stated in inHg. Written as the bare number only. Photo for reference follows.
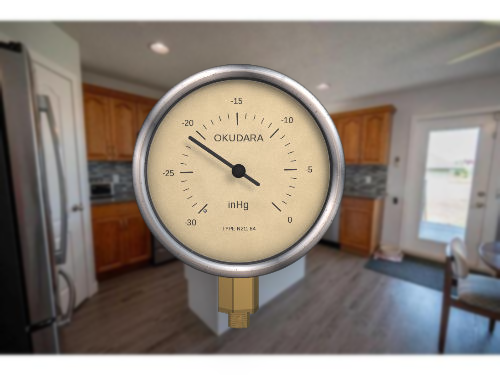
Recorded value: -21
